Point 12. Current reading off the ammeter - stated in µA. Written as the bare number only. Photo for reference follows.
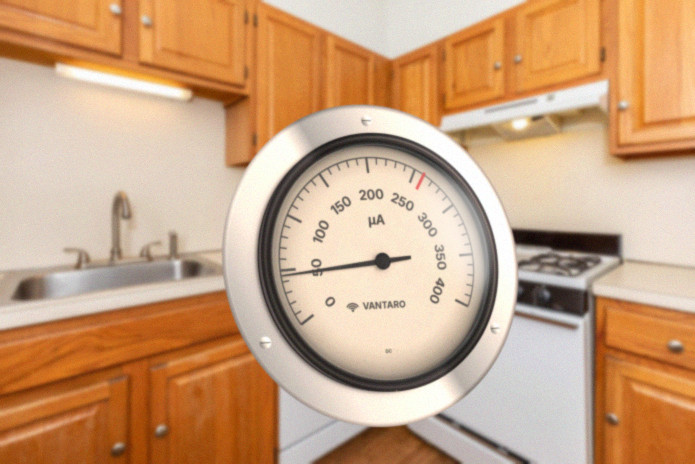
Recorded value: 45
